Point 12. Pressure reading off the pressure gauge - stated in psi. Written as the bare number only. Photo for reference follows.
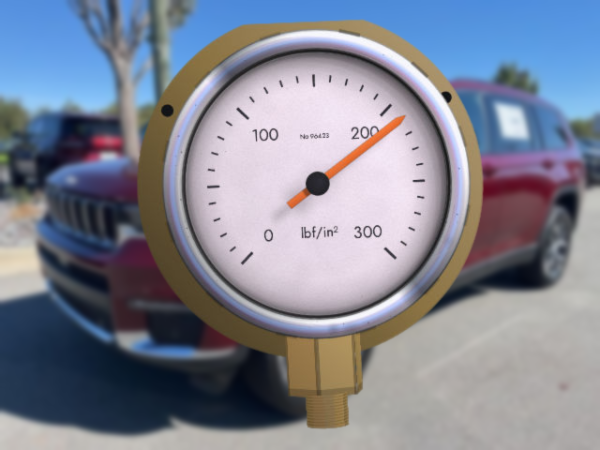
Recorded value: 210
